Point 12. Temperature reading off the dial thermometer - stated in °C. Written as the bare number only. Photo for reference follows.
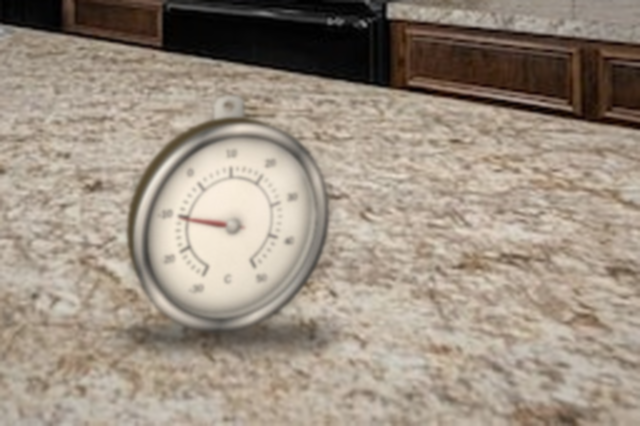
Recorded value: -10
